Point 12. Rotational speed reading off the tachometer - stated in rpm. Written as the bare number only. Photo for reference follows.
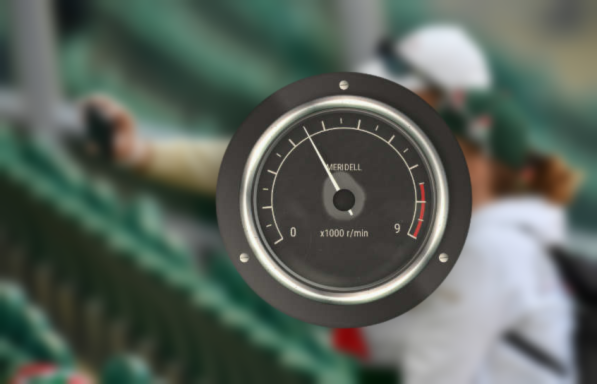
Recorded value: 3500
